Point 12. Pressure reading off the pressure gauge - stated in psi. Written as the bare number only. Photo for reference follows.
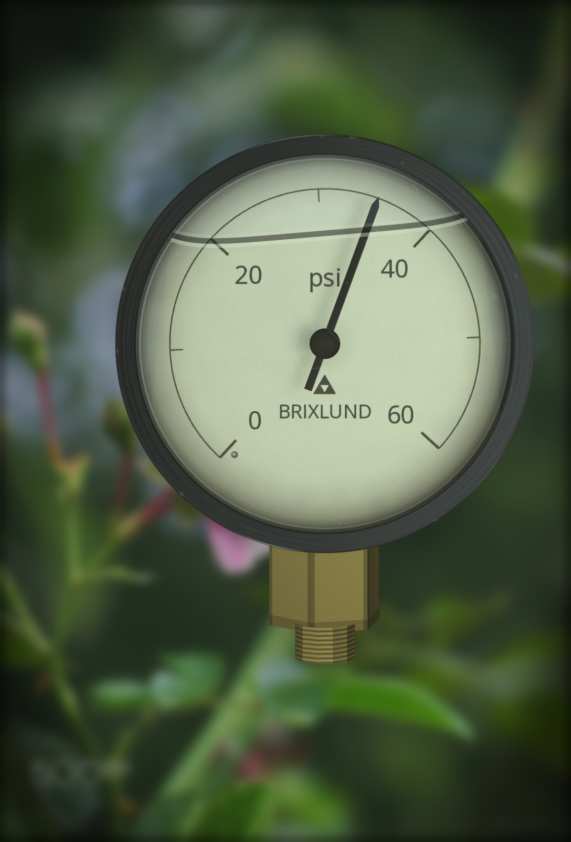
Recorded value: 35
